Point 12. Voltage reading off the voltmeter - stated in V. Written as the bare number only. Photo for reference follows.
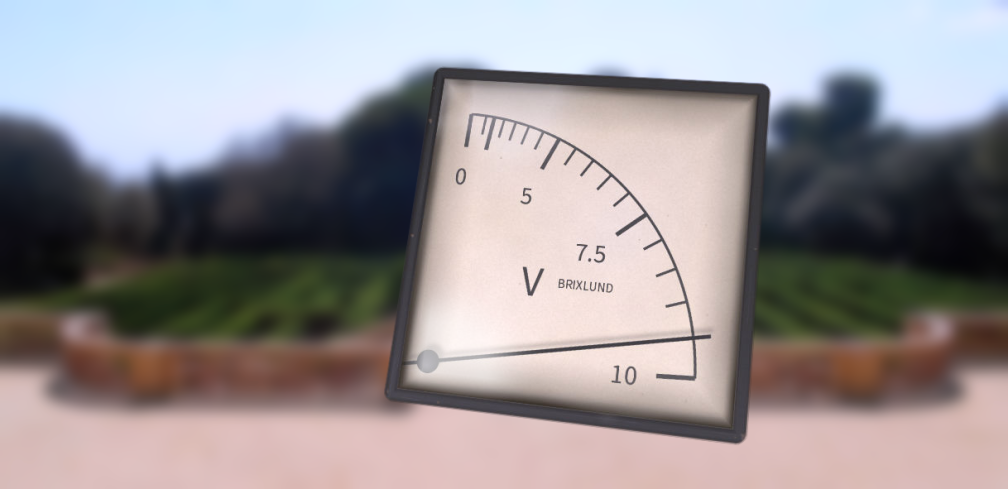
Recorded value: 9.5
